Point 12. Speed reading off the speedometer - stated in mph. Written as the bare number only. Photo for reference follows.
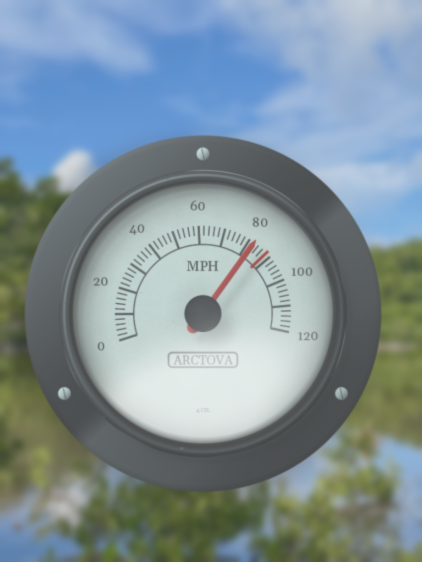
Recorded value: 82
